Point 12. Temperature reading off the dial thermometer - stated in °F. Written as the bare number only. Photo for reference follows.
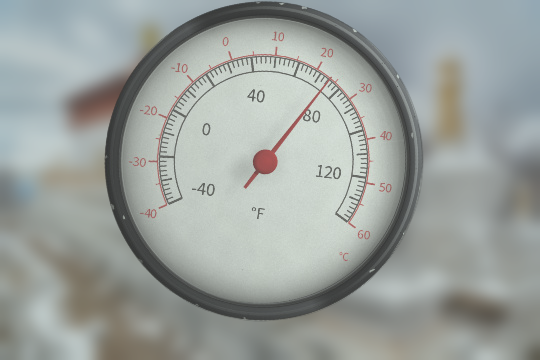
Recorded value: 74
